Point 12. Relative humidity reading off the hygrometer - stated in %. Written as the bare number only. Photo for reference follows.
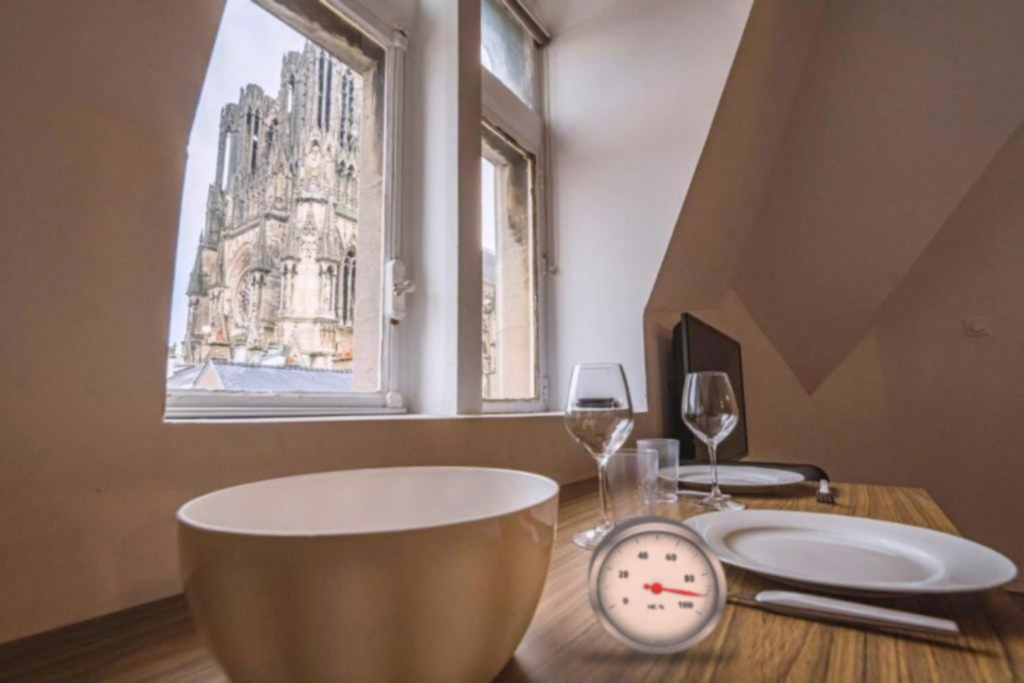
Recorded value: 90
